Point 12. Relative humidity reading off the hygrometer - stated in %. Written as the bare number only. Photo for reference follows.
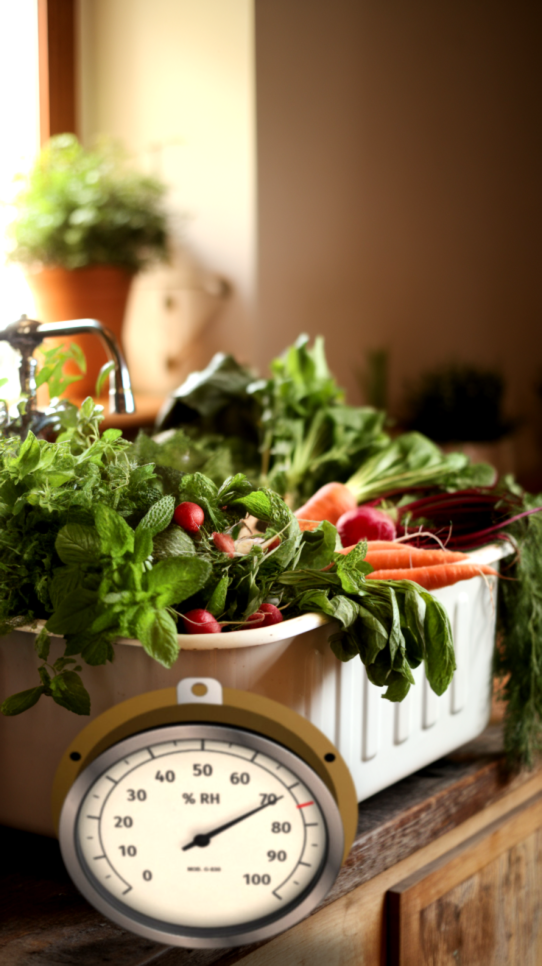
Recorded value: 70
